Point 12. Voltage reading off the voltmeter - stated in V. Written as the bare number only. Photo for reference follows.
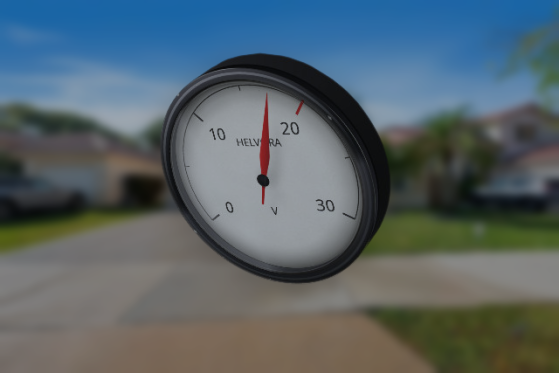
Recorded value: 17.5
